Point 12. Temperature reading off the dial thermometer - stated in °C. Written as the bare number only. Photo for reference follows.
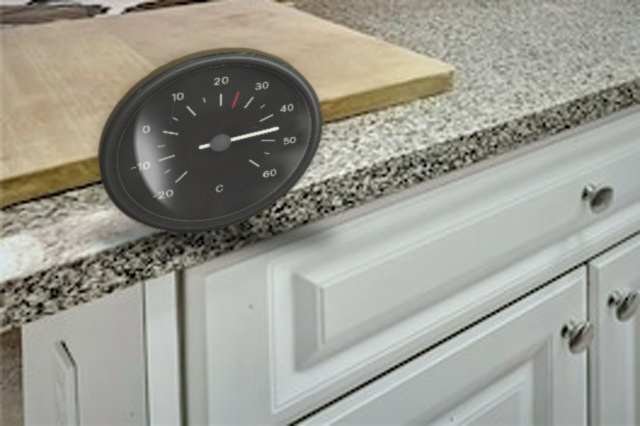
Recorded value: 45
